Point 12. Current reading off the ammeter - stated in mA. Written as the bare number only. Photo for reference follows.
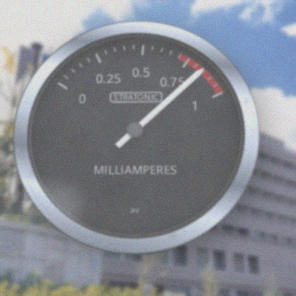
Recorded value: 0.85
